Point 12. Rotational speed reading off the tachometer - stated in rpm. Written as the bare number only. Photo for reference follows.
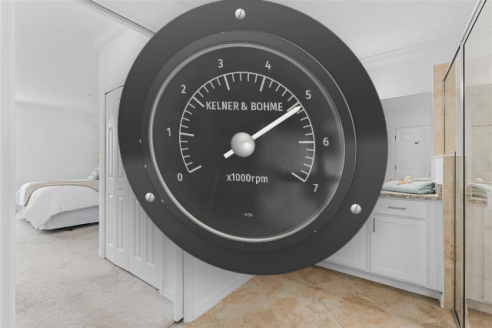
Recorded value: 5100
